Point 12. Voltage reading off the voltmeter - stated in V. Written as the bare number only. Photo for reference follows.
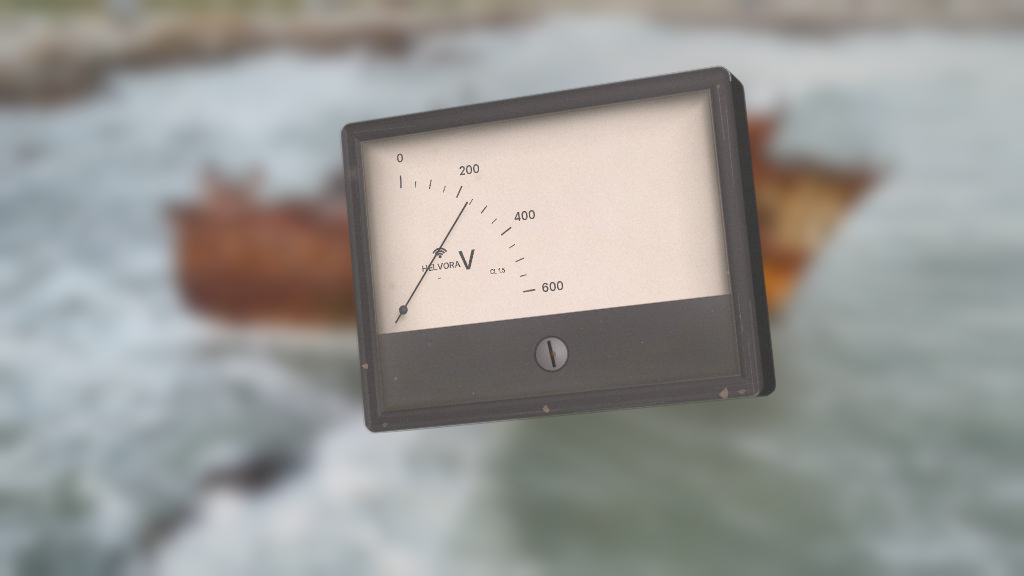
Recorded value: 250
